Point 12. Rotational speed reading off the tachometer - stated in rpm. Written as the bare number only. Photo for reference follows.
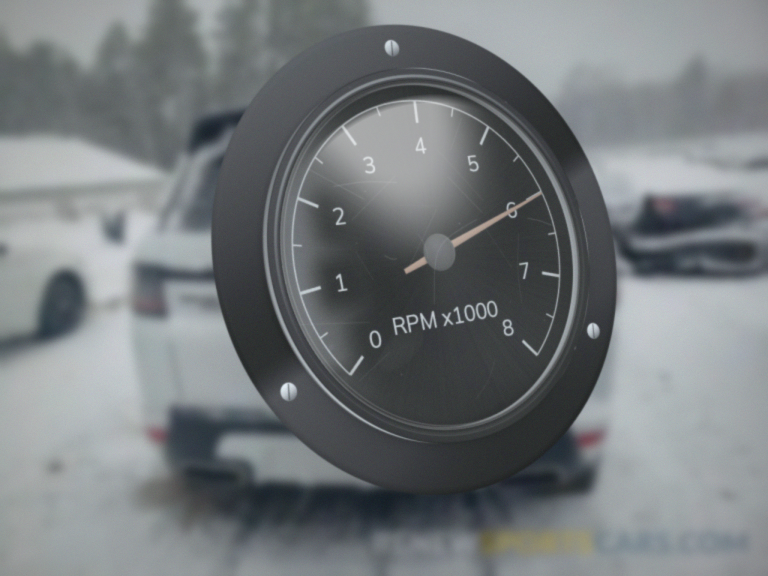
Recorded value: 6000
